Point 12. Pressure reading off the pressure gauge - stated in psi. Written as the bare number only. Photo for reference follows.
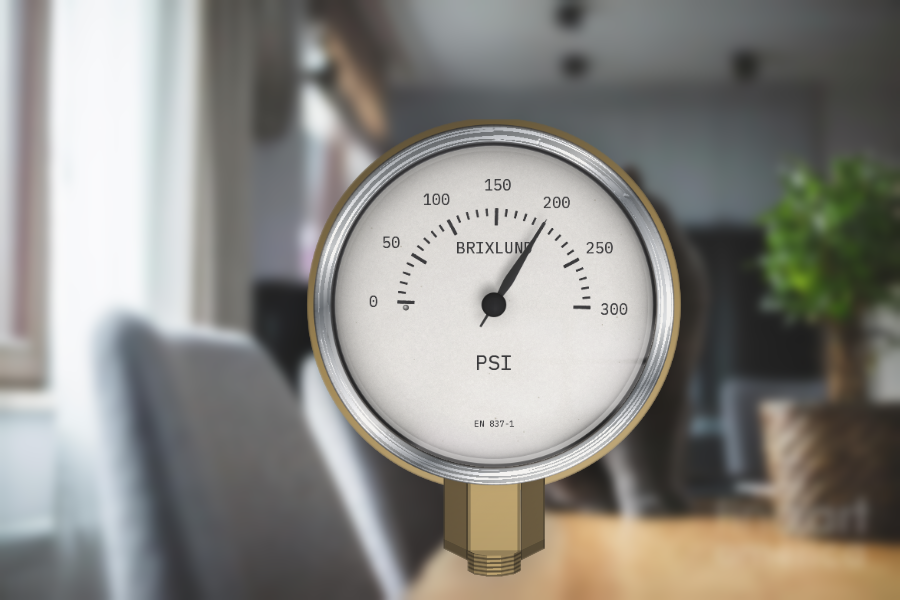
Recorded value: 200
